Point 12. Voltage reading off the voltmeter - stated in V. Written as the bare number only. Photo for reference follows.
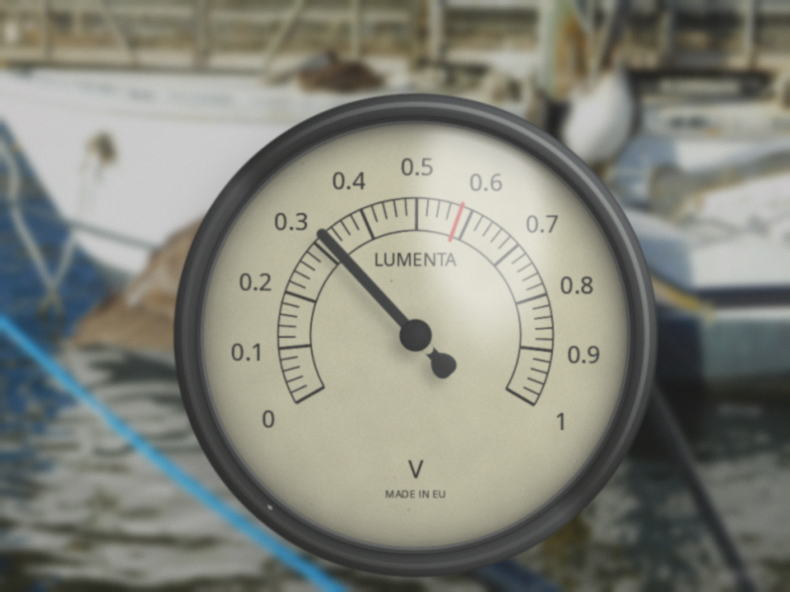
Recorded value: 0.32
